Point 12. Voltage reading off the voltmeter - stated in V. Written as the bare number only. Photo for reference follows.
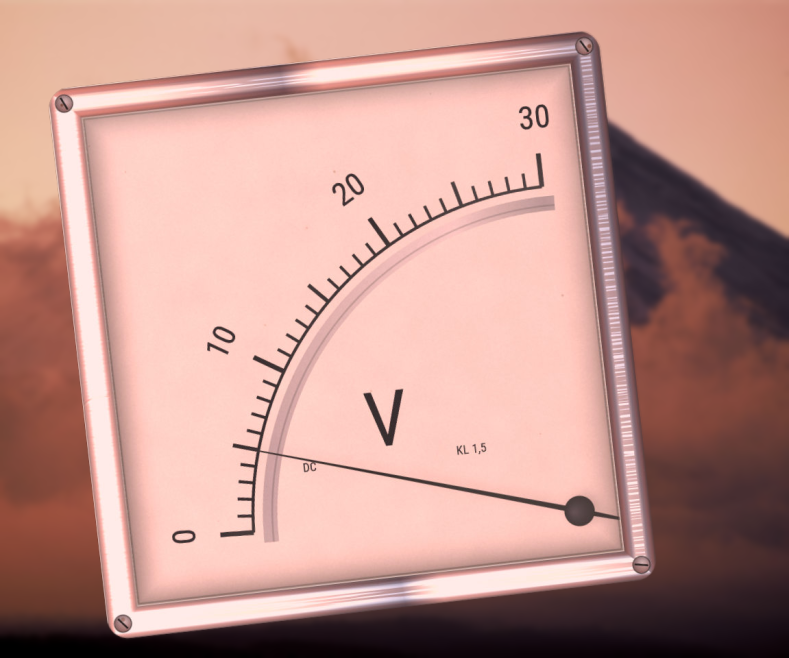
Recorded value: 5
